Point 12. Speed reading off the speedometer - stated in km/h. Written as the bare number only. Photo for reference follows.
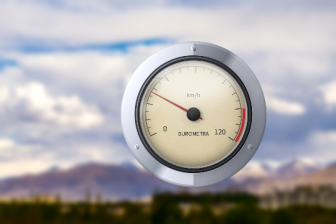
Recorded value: 27.5
